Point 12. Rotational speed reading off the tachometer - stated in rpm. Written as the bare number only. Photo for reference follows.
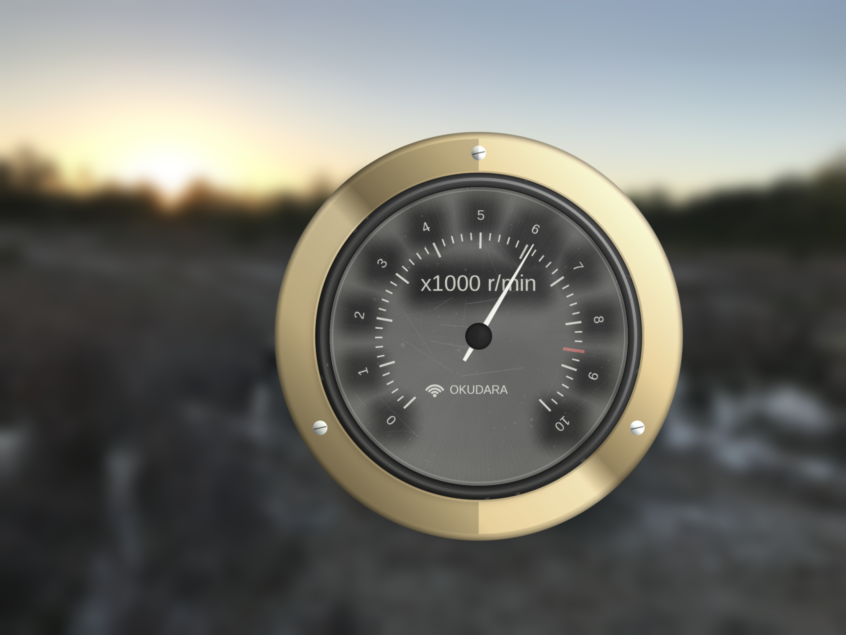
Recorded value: 6100
